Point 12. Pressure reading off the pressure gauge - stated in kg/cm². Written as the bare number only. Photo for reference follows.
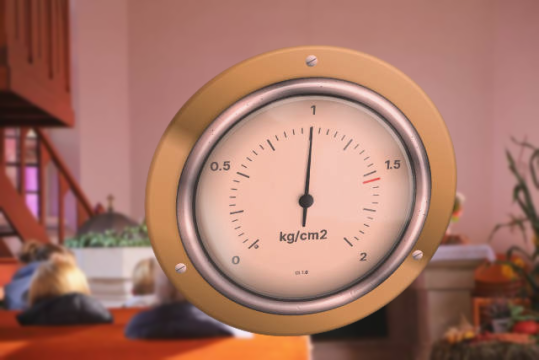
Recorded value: 1
